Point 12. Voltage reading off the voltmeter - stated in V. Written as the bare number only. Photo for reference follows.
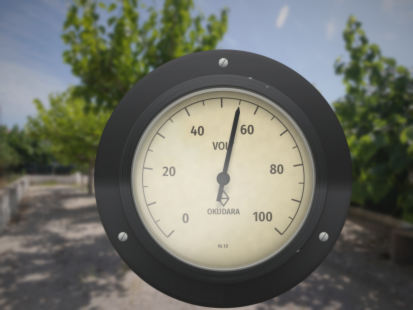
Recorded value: 55
